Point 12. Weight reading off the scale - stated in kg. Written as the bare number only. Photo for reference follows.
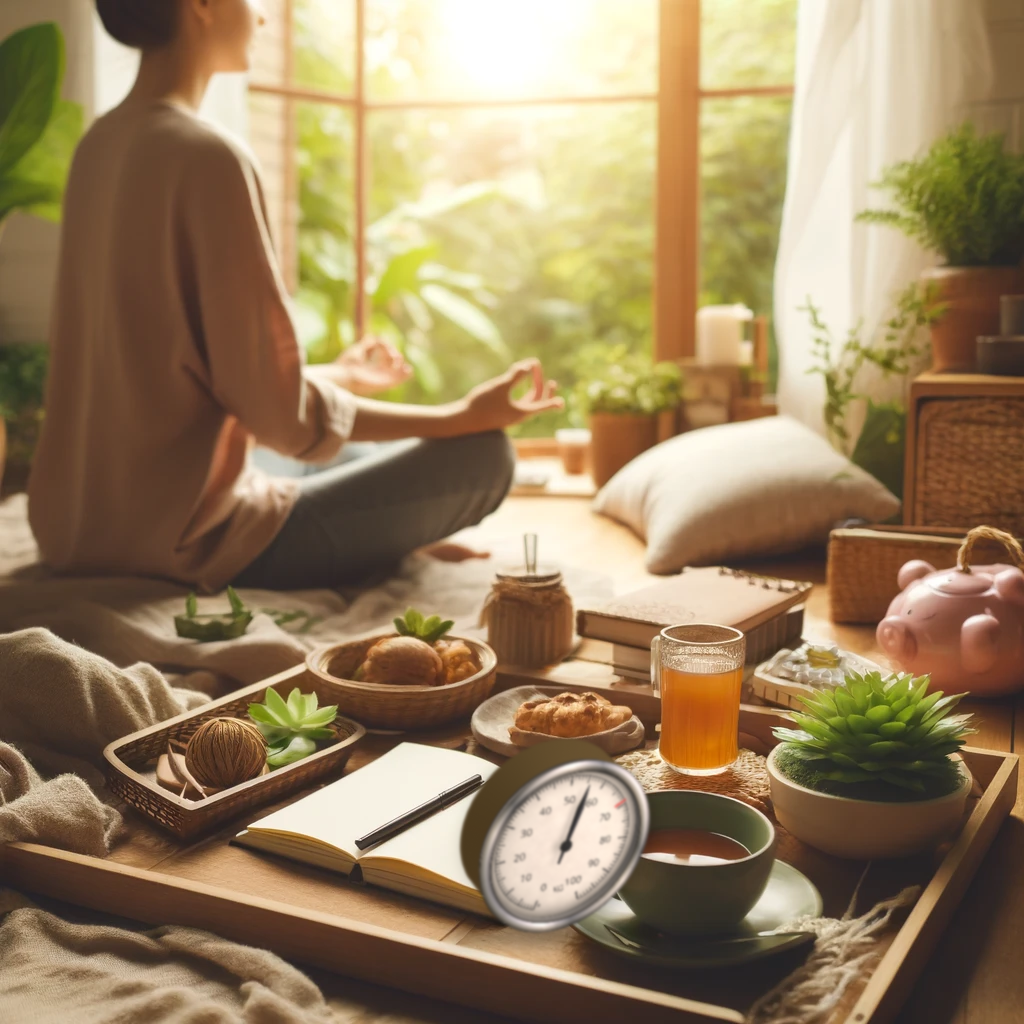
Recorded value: 55
